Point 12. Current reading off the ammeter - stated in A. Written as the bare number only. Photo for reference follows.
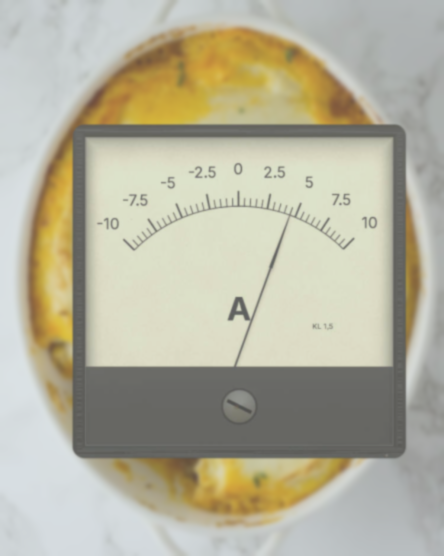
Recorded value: 4.5
